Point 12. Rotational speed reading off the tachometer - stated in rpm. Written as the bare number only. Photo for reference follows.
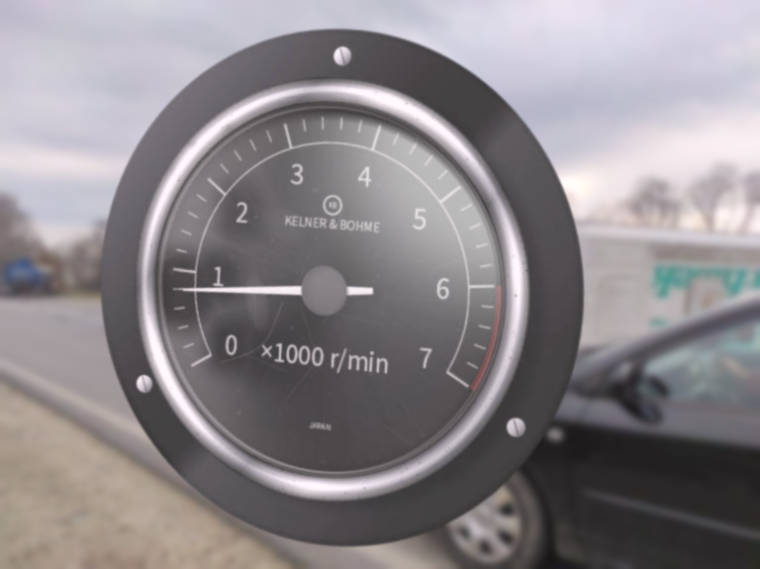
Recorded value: 800
